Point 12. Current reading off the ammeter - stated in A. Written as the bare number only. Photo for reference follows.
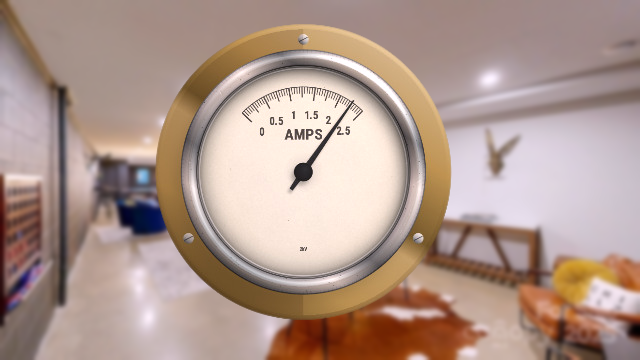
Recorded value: 2.25
